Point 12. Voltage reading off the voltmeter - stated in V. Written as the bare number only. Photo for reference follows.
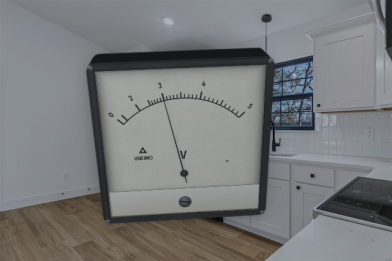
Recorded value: 3
